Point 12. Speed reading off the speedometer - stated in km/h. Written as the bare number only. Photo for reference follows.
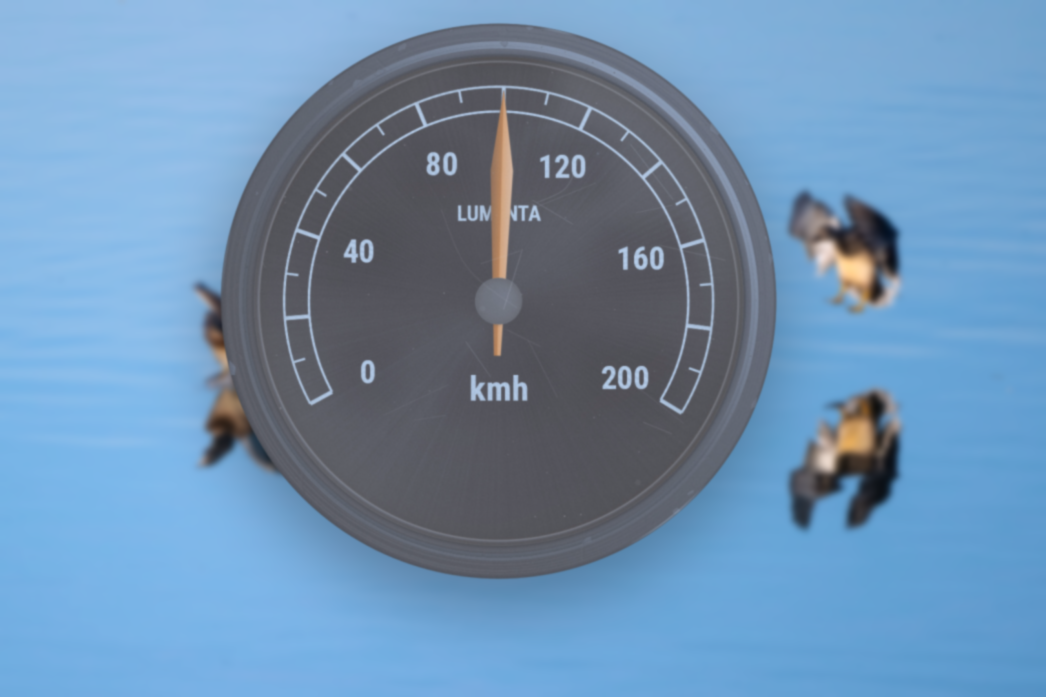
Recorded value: 100
